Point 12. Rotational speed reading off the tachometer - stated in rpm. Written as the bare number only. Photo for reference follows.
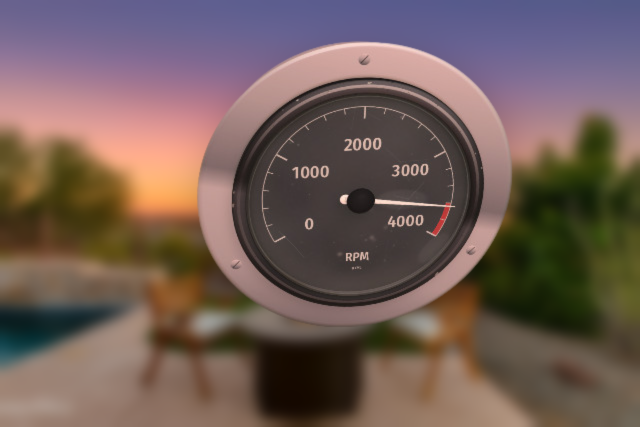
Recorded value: 3600
